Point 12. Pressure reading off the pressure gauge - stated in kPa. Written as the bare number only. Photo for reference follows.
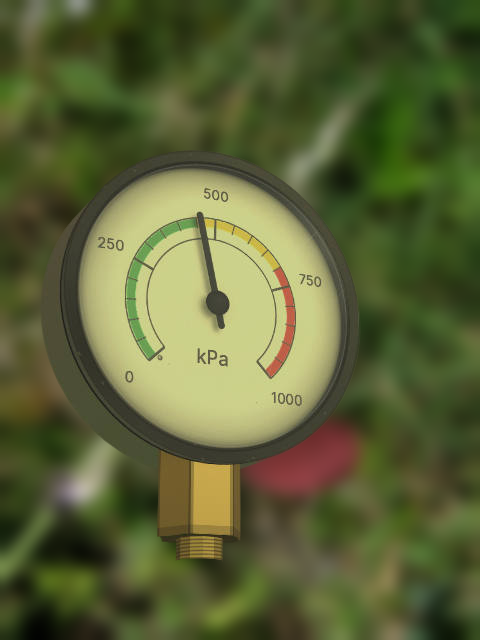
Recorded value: 450
